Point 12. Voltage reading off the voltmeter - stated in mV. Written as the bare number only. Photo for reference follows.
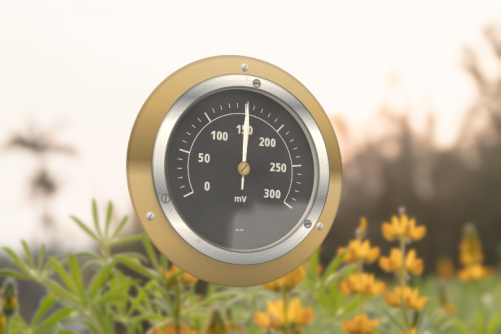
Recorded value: 150
